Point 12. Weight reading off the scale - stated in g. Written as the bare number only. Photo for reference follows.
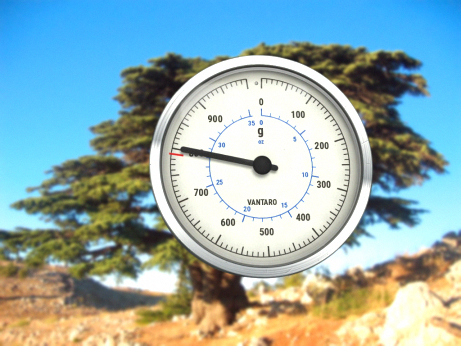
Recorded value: 800
